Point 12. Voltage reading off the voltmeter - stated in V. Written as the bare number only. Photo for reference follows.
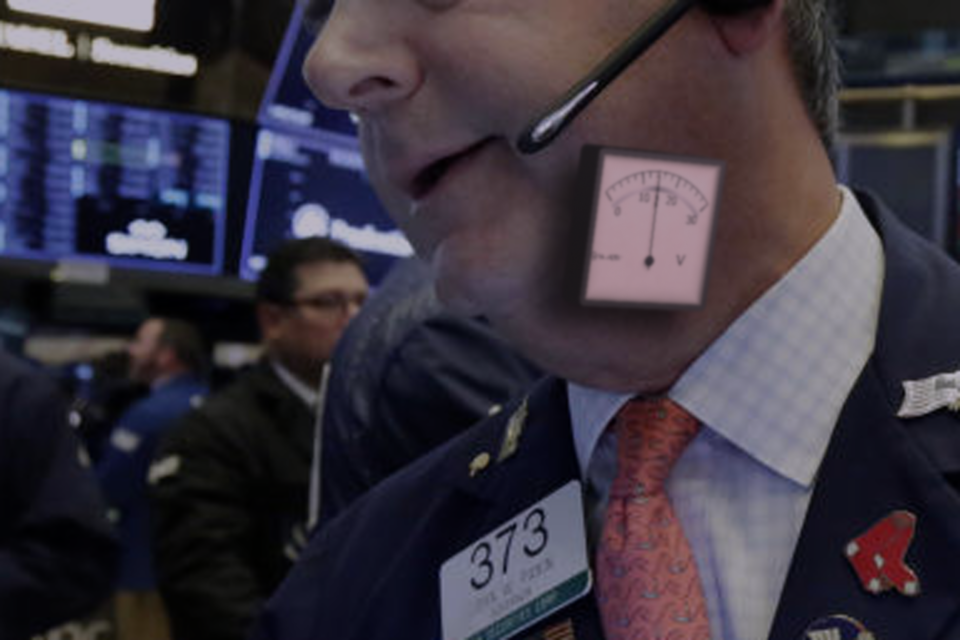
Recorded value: 14
